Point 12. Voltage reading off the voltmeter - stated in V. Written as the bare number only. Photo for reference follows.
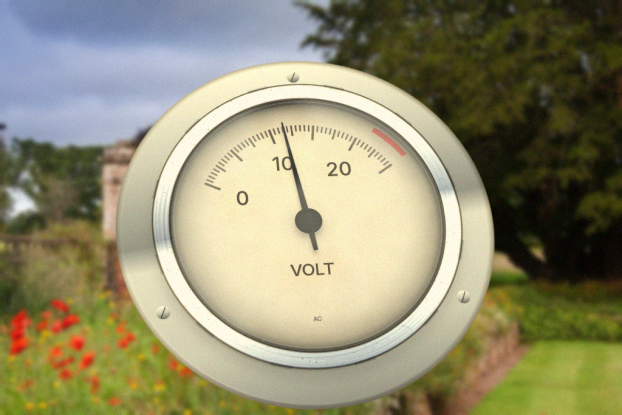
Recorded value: 11.5
